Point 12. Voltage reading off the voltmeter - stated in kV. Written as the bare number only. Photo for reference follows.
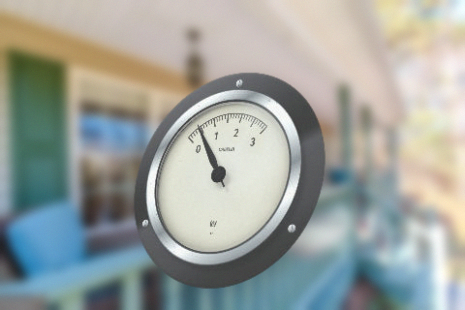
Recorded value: 0.5
